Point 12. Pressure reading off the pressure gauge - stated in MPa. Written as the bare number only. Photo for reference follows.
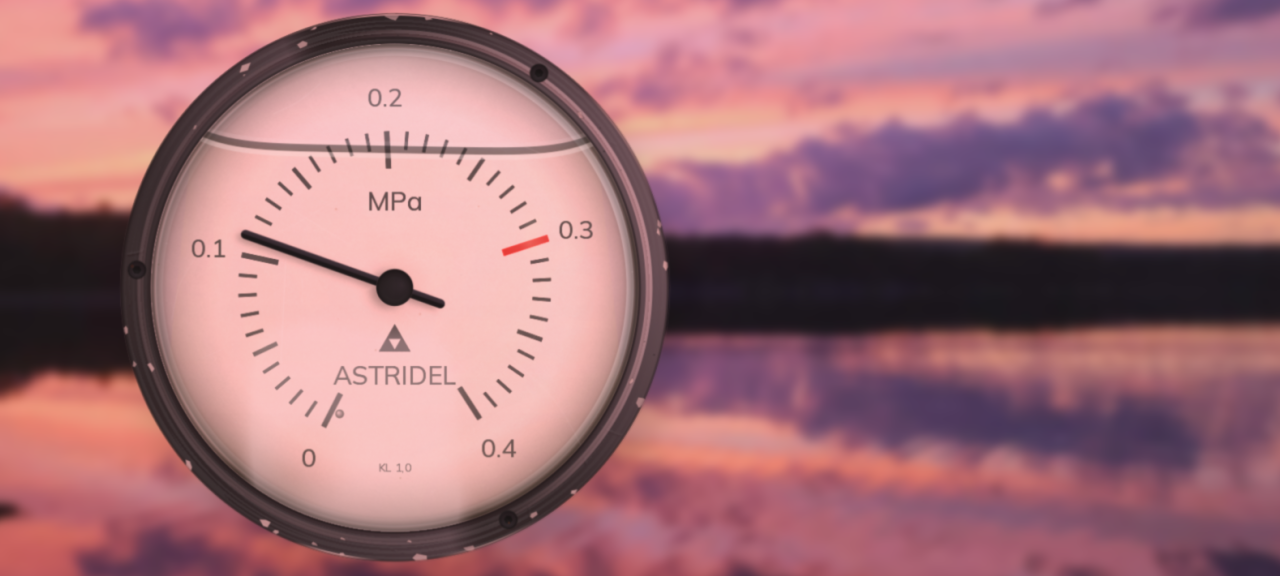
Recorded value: 0.11
